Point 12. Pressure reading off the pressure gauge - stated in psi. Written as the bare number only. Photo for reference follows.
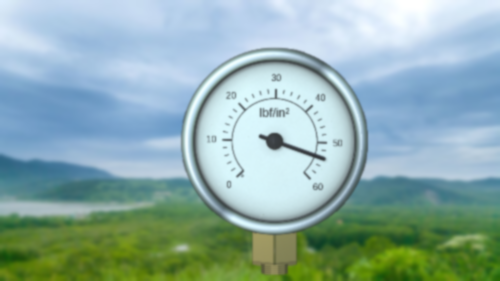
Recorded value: 54
